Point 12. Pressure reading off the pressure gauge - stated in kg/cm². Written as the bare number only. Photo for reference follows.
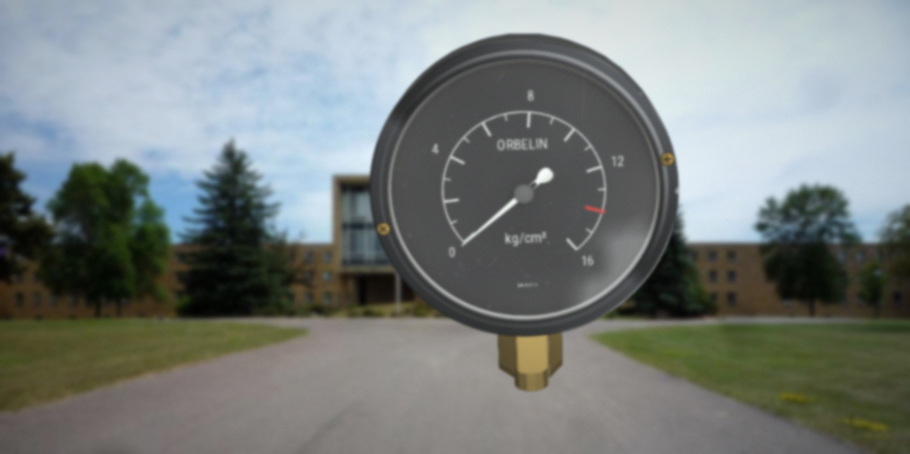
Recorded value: 0
